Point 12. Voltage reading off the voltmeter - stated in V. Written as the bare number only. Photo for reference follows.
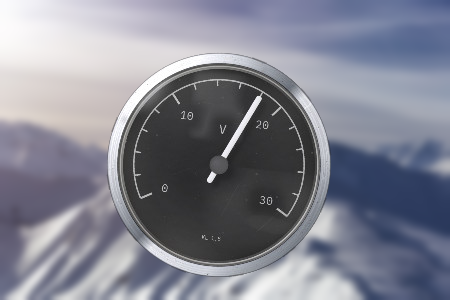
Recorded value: 18
